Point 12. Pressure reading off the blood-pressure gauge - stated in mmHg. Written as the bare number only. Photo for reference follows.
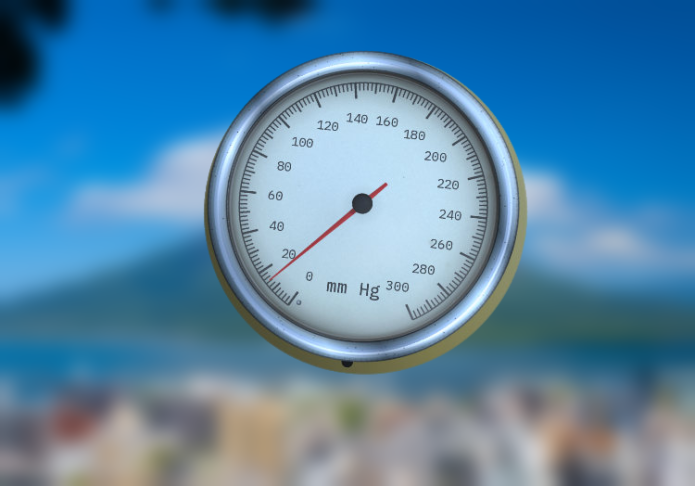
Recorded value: 14
